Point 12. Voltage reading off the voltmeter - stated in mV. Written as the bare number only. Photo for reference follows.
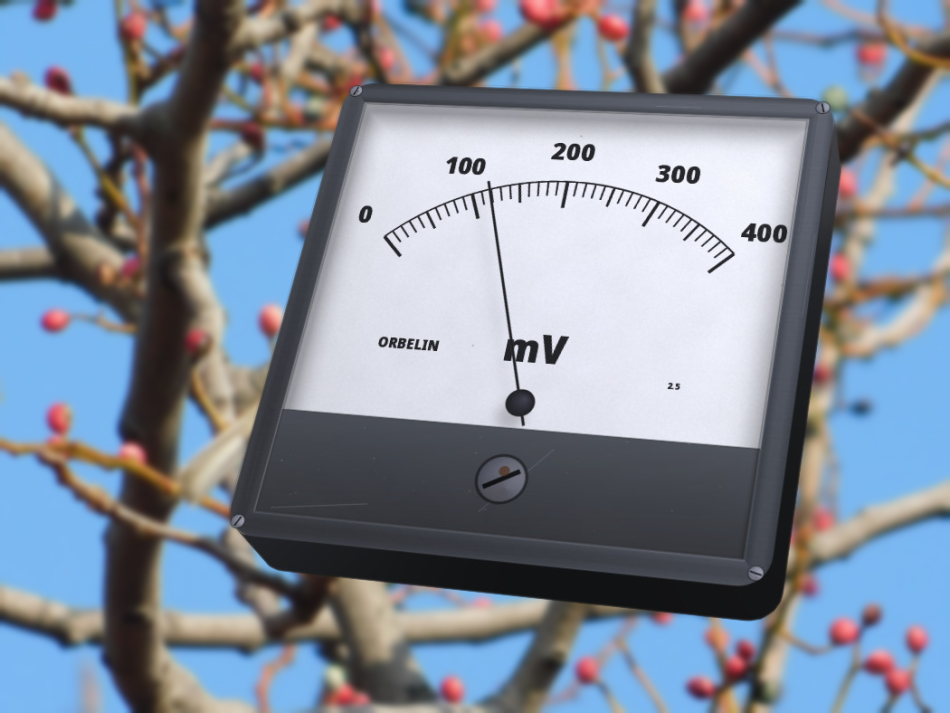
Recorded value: 120
